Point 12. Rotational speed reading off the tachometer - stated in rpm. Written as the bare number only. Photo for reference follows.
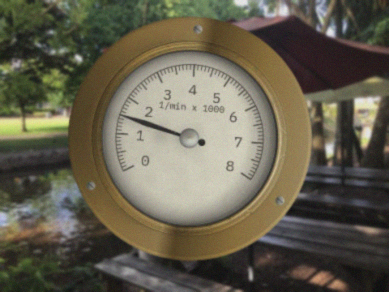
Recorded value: 1500
